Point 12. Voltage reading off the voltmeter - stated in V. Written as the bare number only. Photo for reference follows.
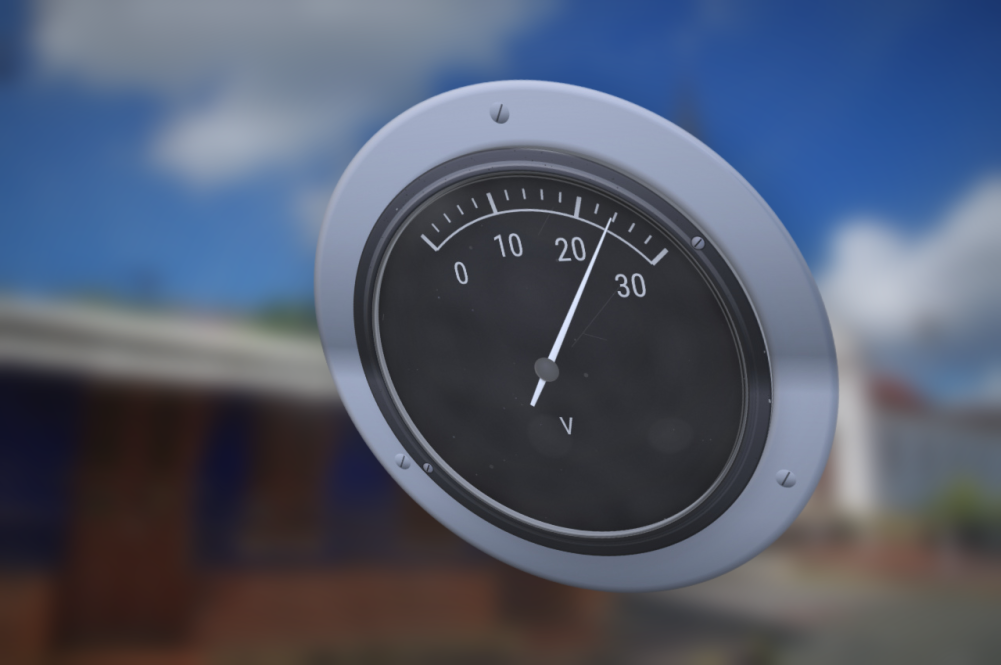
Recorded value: 24
